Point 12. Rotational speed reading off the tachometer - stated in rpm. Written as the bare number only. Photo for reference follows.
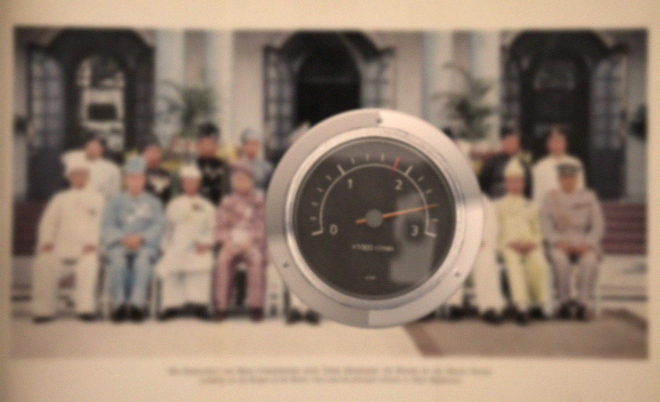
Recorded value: 2600
